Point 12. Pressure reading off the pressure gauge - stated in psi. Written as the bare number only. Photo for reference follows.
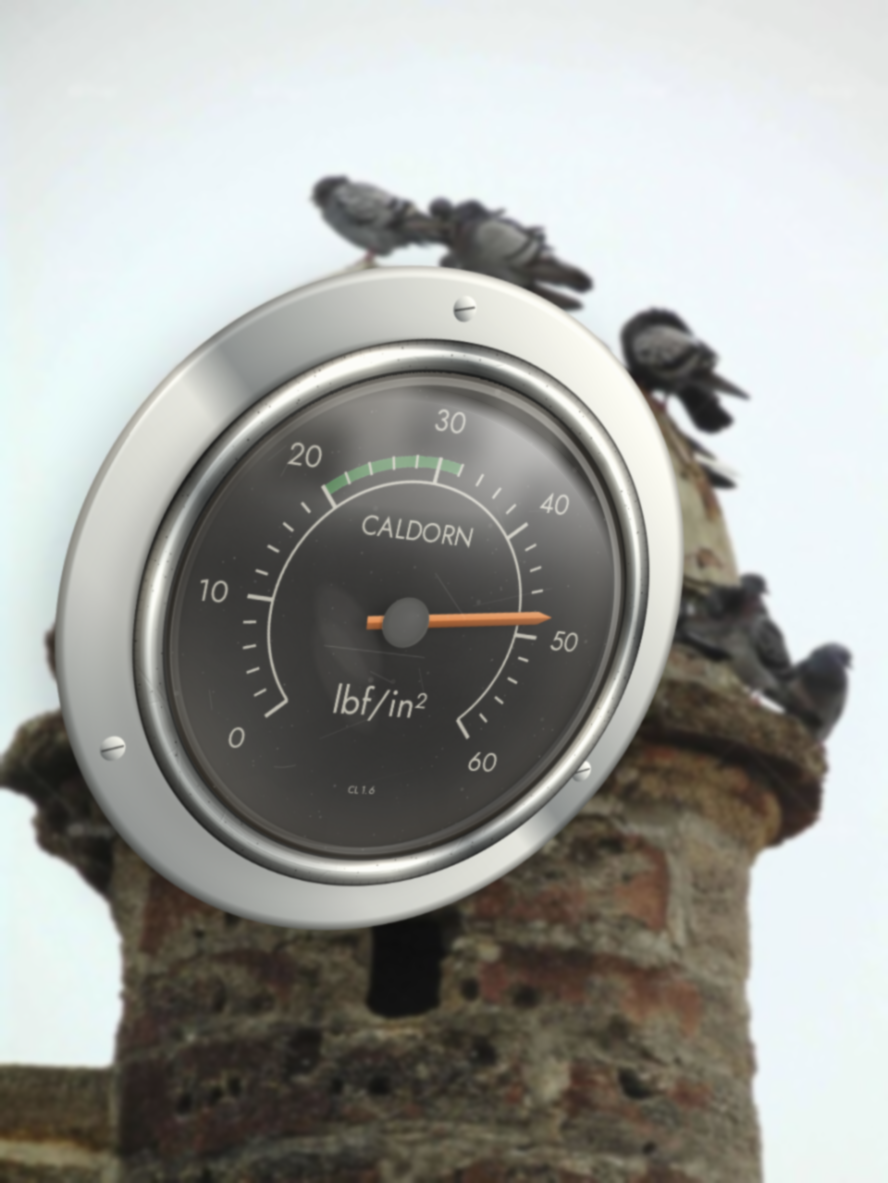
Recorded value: 48
